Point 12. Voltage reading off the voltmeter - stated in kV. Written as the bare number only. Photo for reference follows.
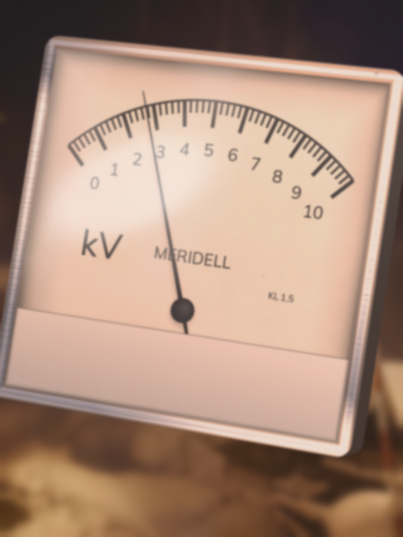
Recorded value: 2.8
